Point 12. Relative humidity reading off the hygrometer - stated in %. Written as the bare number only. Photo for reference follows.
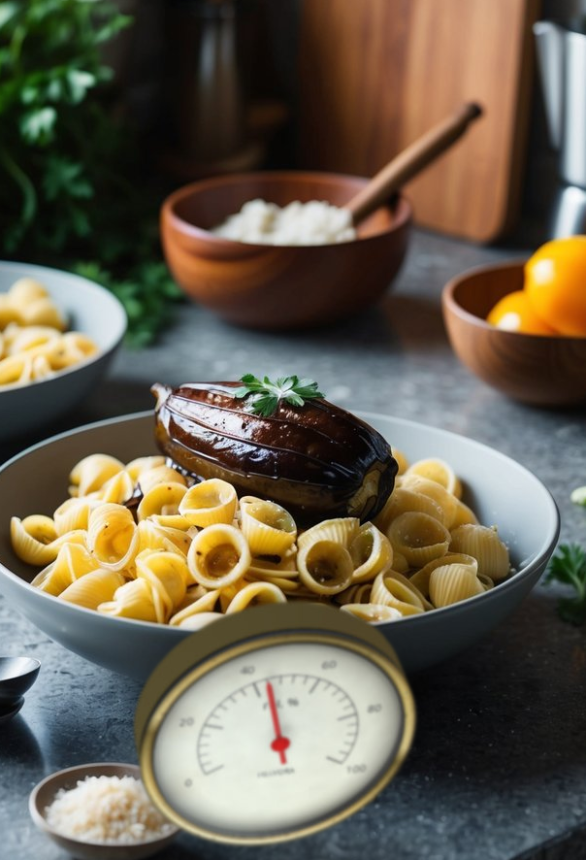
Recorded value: 44
